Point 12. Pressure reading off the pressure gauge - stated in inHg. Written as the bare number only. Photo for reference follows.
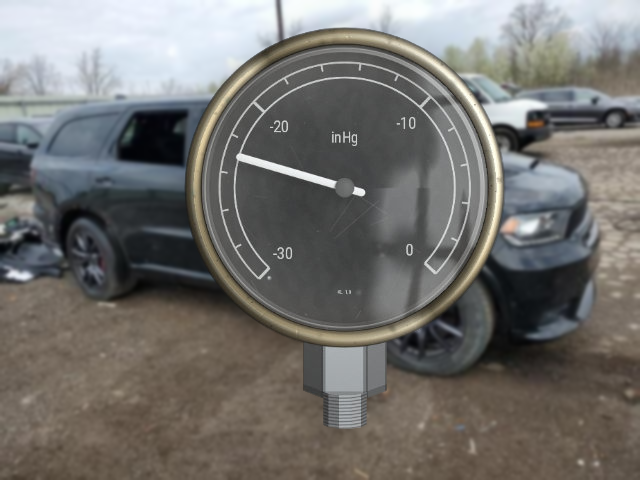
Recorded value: -23
